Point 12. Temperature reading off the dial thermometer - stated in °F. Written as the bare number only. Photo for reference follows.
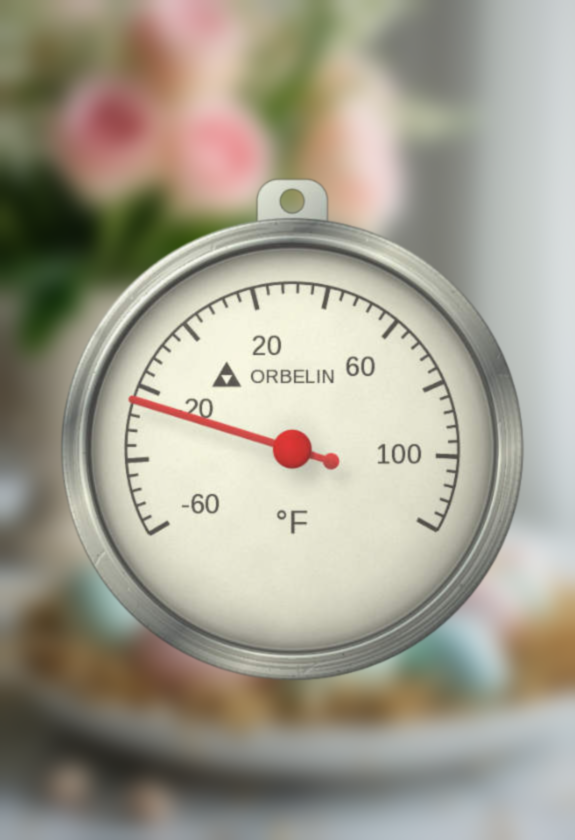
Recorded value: -24
